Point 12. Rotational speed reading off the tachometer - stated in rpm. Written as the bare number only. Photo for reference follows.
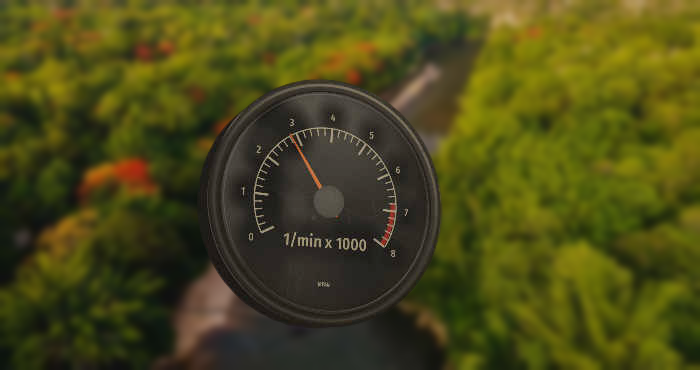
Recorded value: 2800
